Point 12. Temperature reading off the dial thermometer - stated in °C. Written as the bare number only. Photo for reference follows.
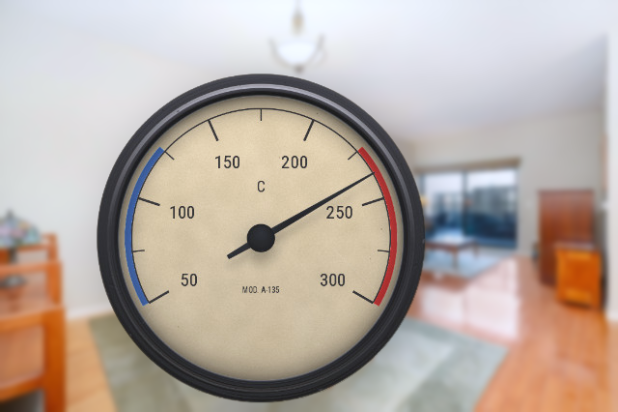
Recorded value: 237.5
